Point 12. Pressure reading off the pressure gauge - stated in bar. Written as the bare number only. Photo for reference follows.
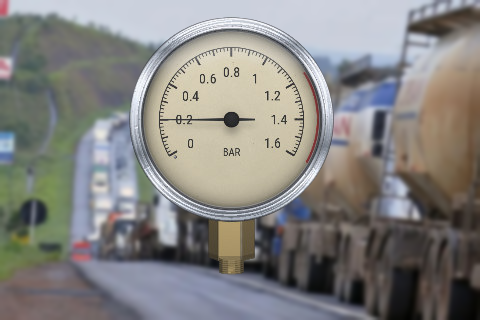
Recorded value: 0.2
